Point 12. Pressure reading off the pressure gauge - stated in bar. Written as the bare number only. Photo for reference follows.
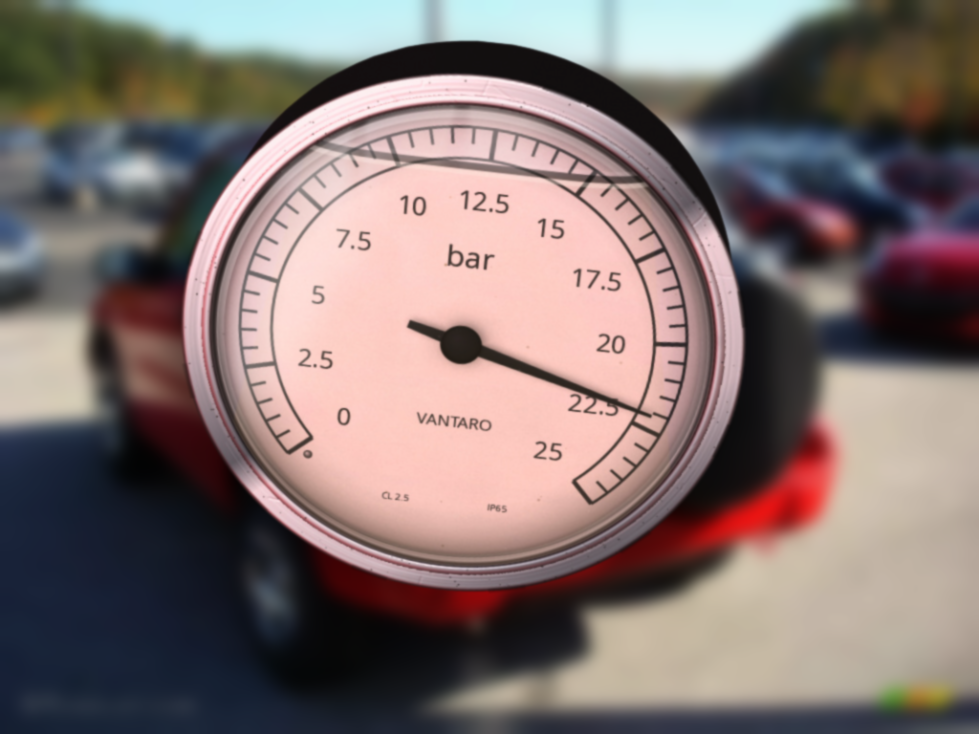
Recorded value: 22
